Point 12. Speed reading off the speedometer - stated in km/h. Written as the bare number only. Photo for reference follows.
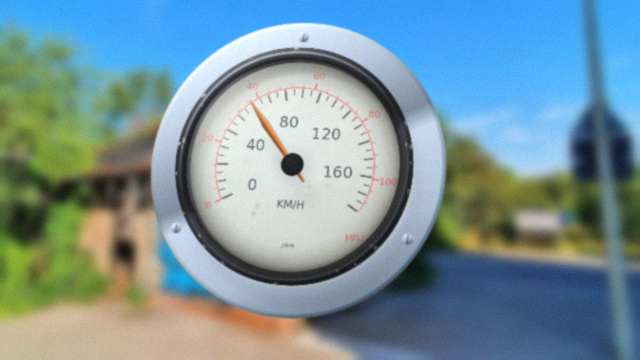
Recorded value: 60
